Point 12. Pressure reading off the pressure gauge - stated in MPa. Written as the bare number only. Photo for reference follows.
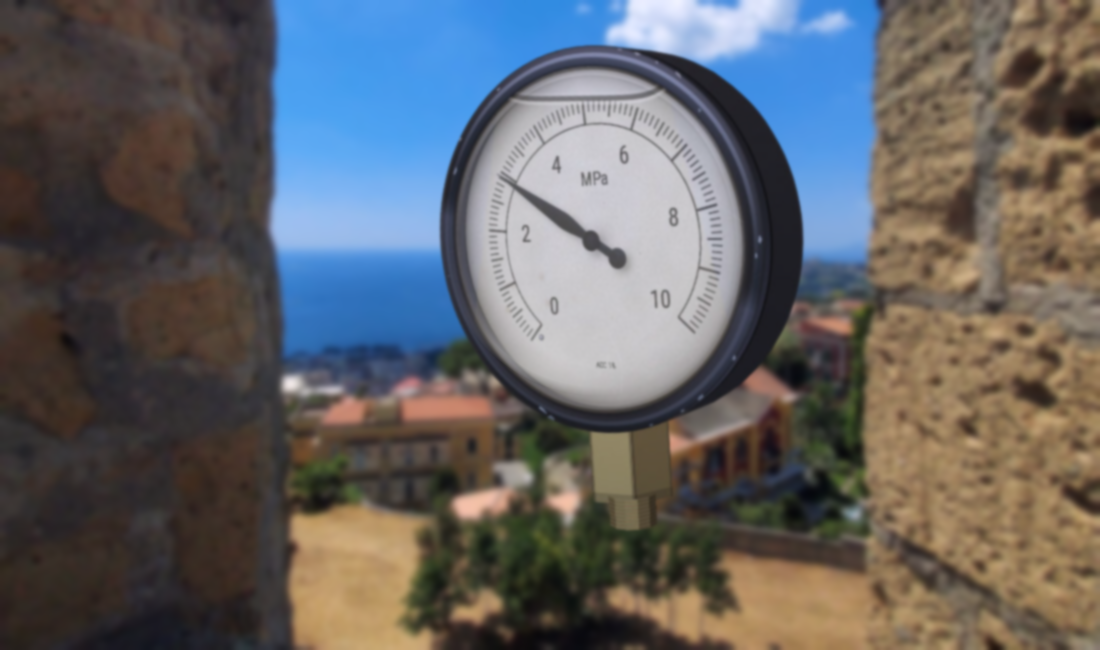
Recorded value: 3
